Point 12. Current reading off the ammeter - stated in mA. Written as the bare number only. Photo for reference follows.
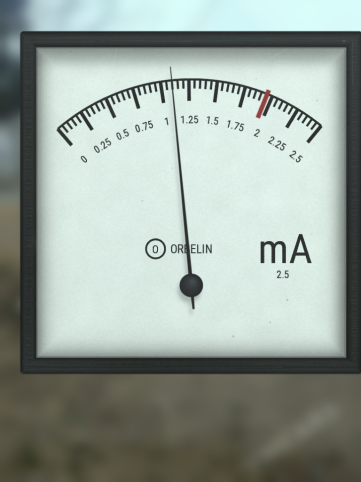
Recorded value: 1.1
